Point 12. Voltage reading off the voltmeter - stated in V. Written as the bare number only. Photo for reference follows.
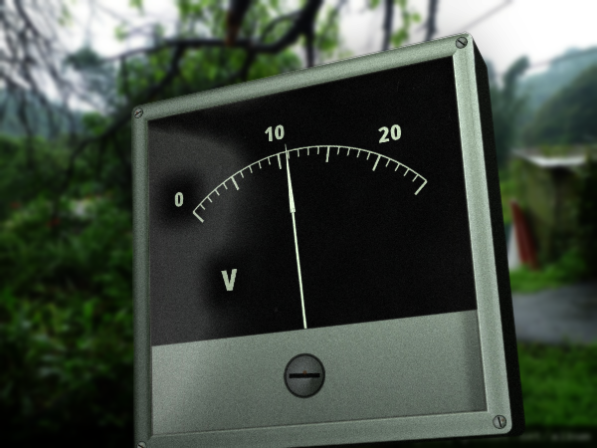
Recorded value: 11
